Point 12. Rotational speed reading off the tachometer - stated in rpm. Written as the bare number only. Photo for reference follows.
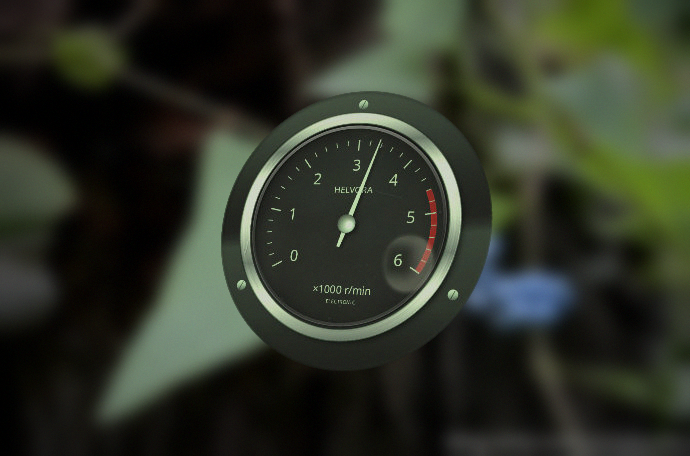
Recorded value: 3400
